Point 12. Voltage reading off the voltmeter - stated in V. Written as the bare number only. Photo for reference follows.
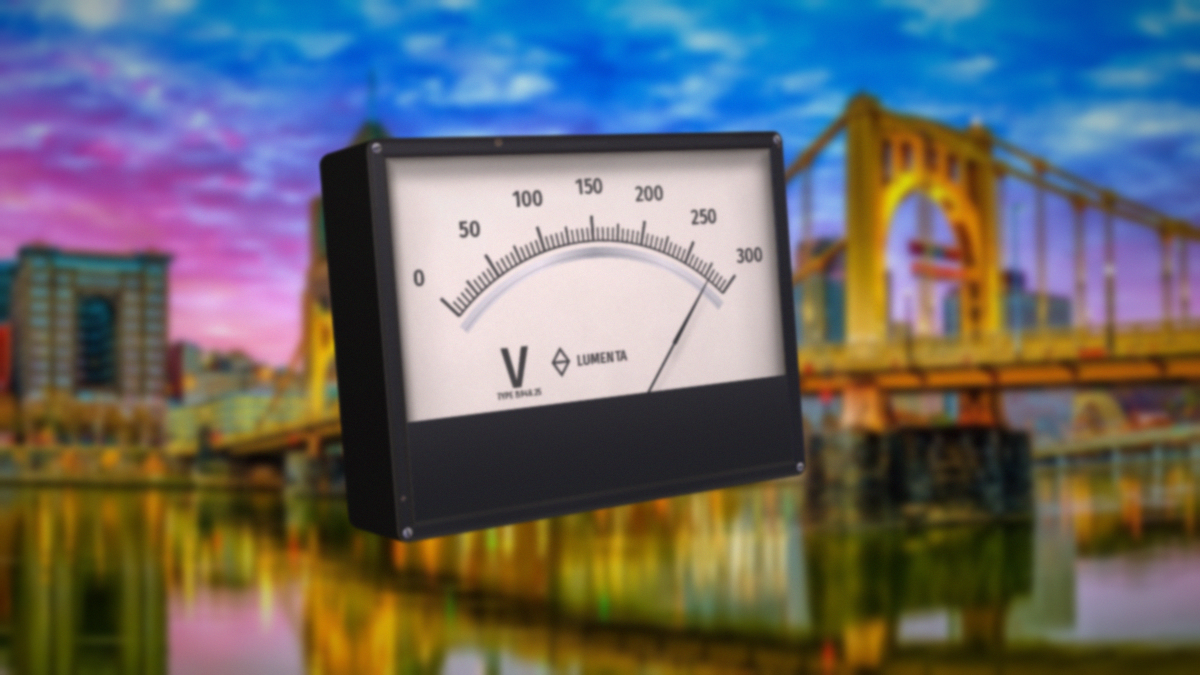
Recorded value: 275
